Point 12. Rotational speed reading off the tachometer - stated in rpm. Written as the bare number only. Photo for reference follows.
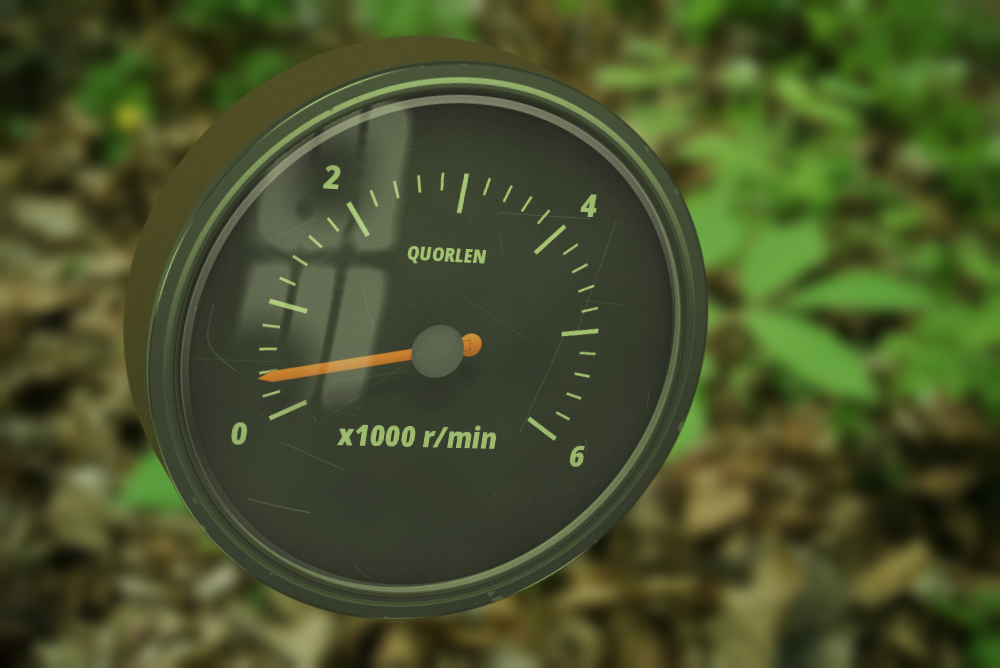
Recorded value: 400
